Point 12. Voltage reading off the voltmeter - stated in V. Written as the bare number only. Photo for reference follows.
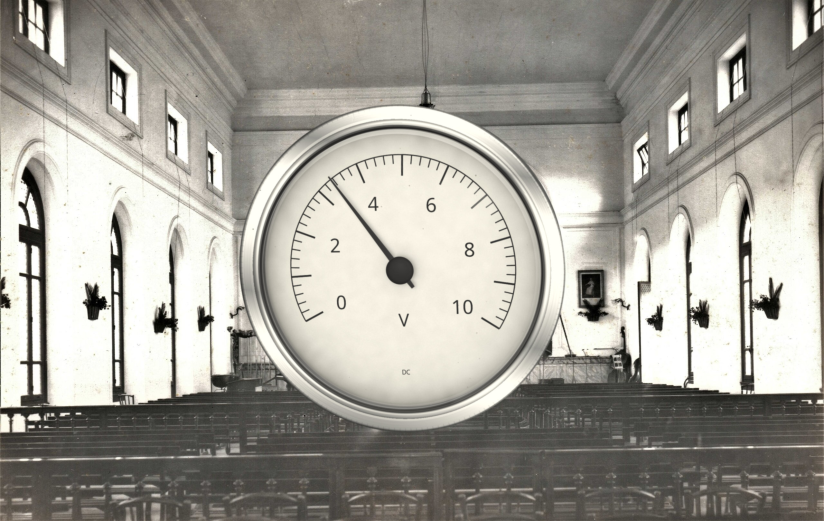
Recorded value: 3.4
